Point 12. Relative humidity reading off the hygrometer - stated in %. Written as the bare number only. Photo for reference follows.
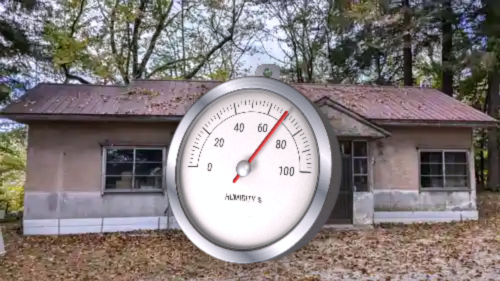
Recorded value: 70
